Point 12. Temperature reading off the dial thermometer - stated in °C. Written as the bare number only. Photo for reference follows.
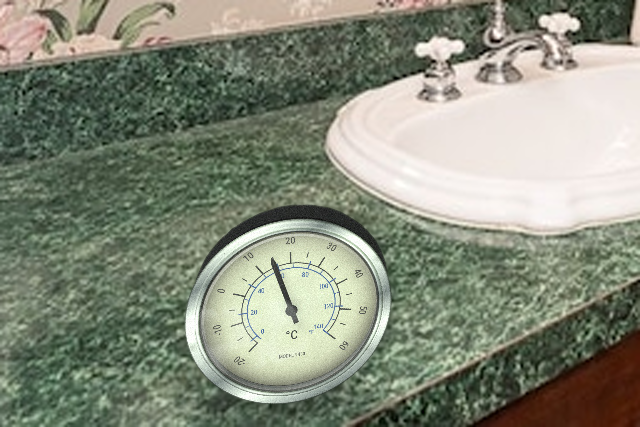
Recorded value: 15
